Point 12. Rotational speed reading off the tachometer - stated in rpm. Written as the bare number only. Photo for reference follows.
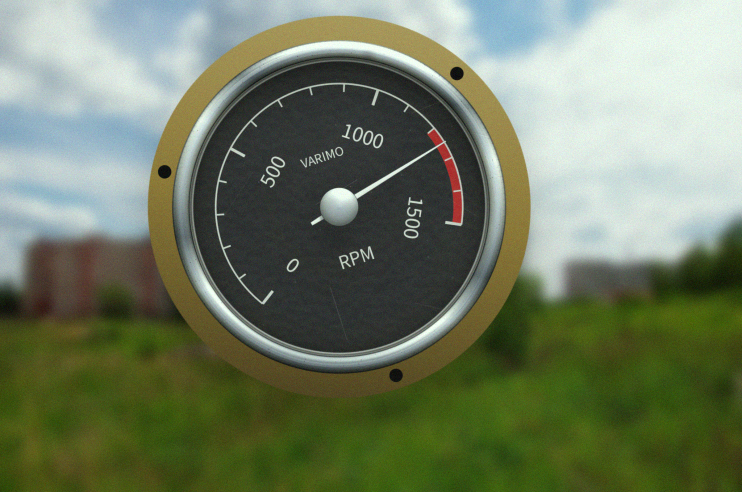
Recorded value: 1250
